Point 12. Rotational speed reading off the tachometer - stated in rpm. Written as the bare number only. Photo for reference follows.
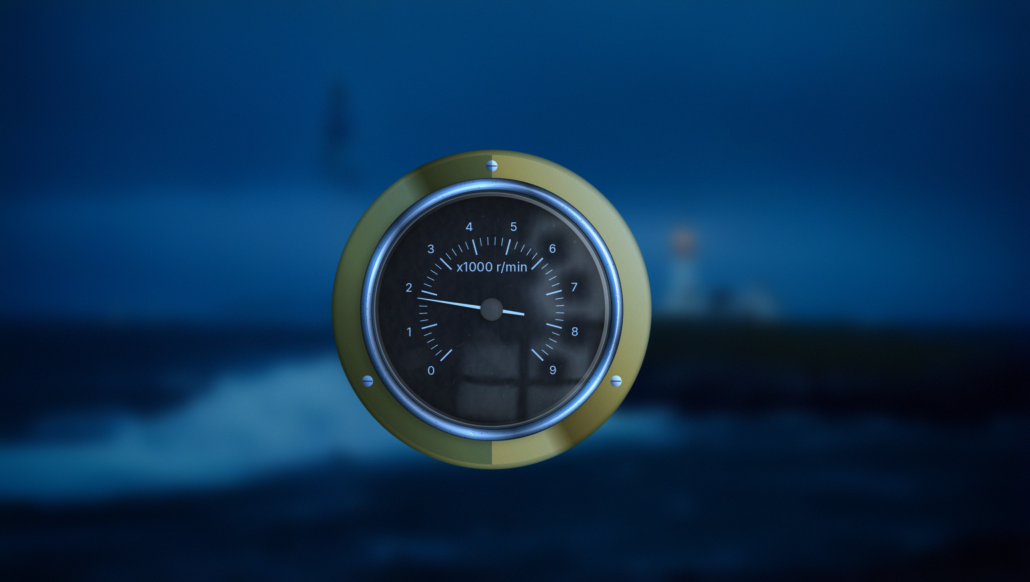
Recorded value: 1800
